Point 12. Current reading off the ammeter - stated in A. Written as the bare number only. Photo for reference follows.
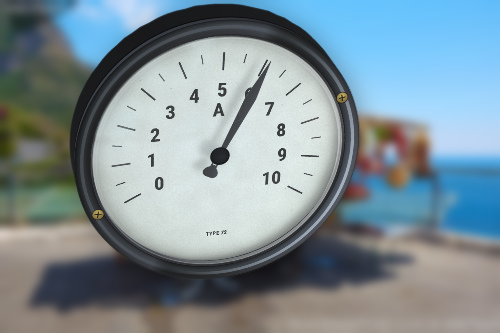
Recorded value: 6
